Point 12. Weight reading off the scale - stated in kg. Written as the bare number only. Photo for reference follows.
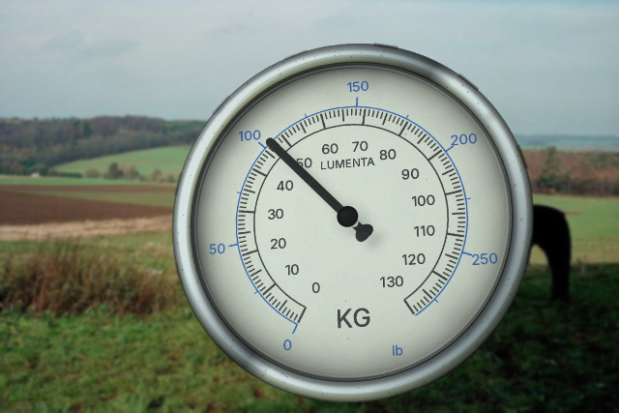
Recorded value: 47
